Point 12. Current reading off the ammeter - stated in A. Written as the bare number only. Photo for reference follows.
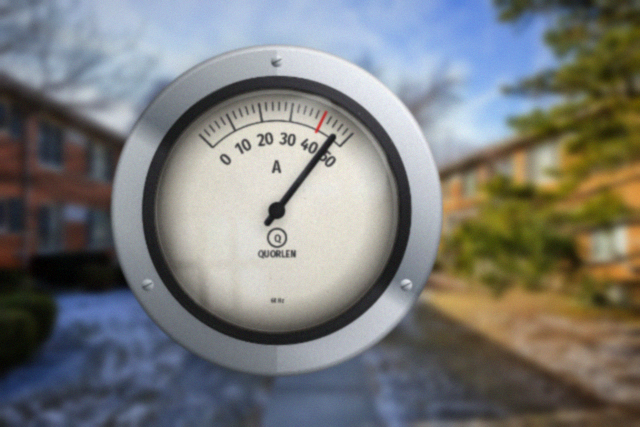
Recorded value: 46
